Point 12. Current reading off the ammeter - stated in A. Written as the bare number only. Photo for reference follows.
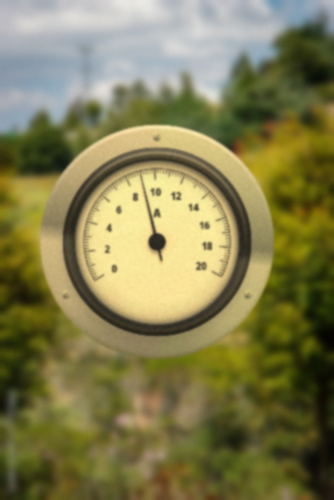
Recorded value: 9
